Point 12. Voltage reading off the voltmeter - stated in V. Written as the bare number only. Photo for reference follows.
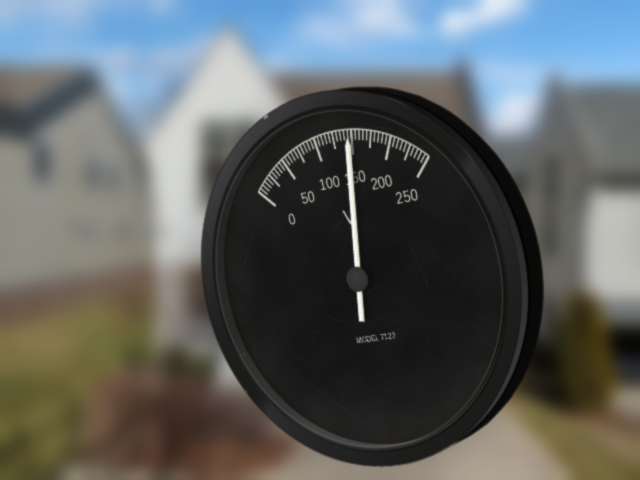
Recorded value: 150
